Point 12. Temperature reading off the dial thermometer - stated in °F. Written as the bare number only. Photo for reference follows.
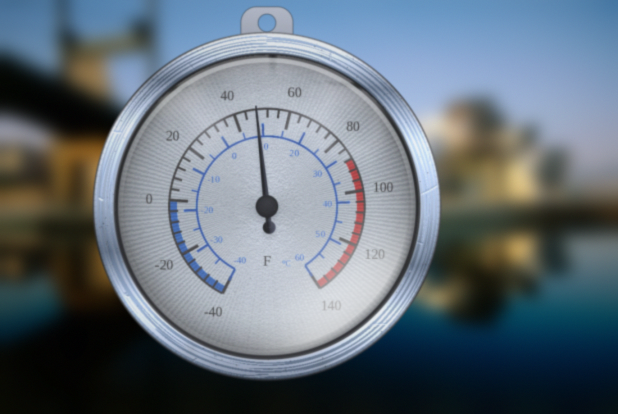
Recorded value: 48
